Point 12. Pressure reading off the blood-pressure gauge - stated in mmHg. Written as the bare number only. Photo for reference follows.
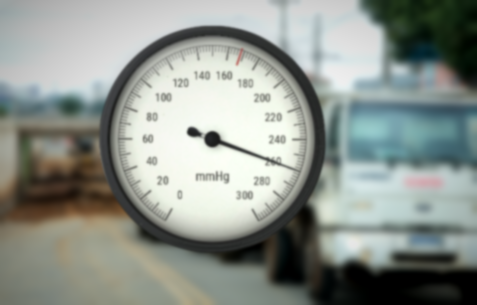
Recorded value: 260
